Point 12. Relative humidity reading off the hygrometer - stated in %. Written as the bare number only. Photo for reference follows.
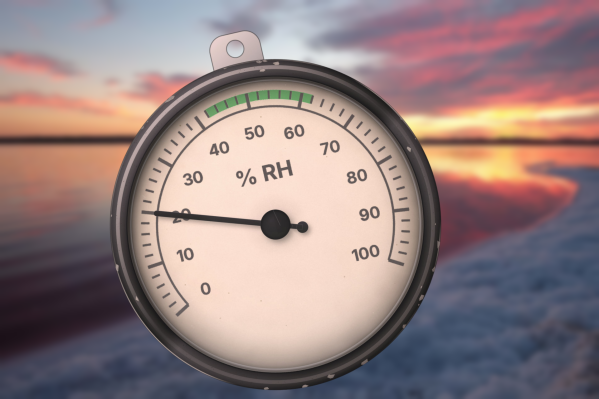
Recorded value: 20
